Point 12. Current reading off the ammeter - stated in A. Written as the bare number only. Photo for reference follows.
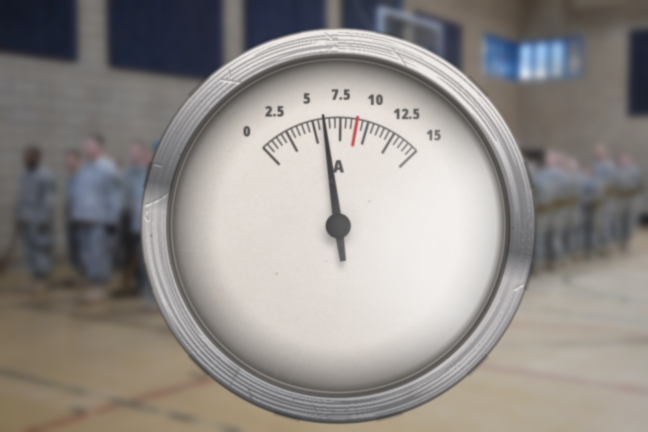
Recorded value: 6
